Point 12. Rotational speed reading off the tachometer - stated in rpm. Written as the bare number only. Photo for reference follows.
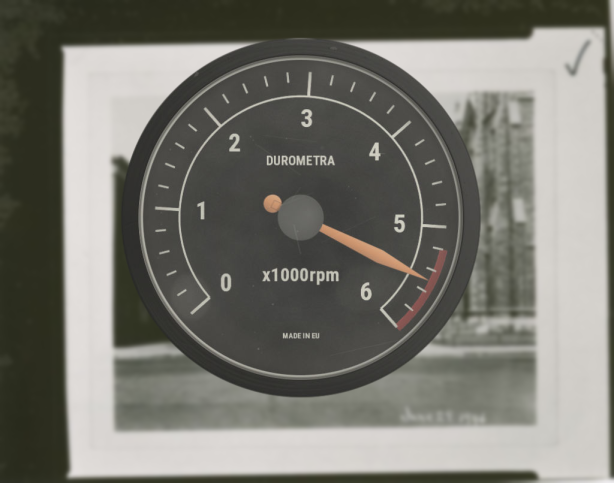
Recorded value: 5500
